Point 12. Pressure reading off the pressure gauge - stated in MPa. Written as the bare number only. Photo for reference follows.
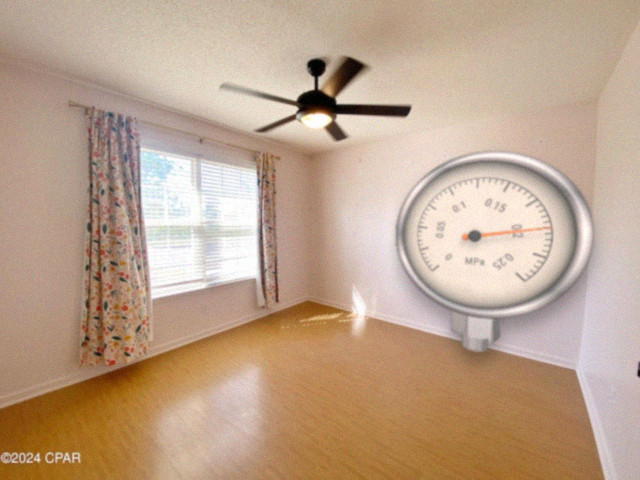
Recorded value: 0.2
